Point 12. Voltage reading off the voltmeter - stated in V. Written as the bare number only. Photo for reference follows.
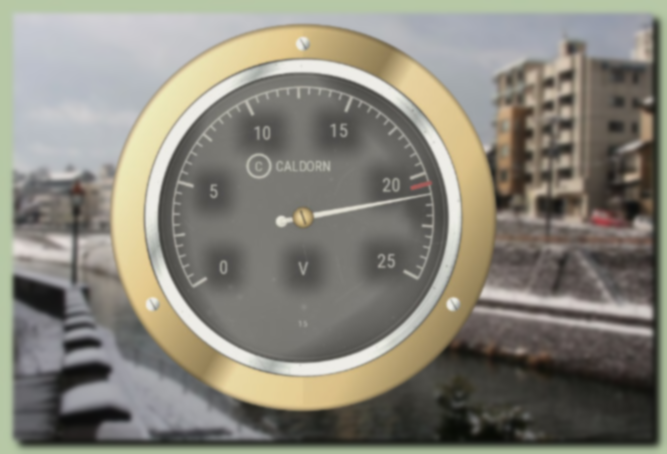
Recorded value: 21
